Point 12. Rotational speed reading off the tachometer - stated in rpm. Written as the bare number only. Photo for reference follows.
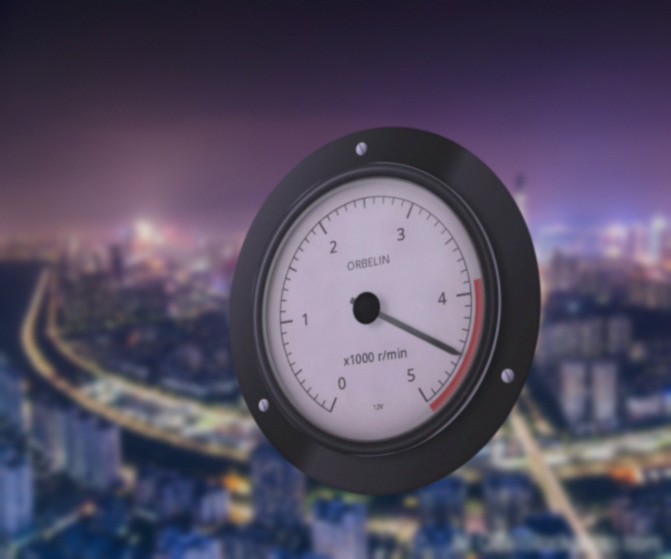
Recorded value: 4500
